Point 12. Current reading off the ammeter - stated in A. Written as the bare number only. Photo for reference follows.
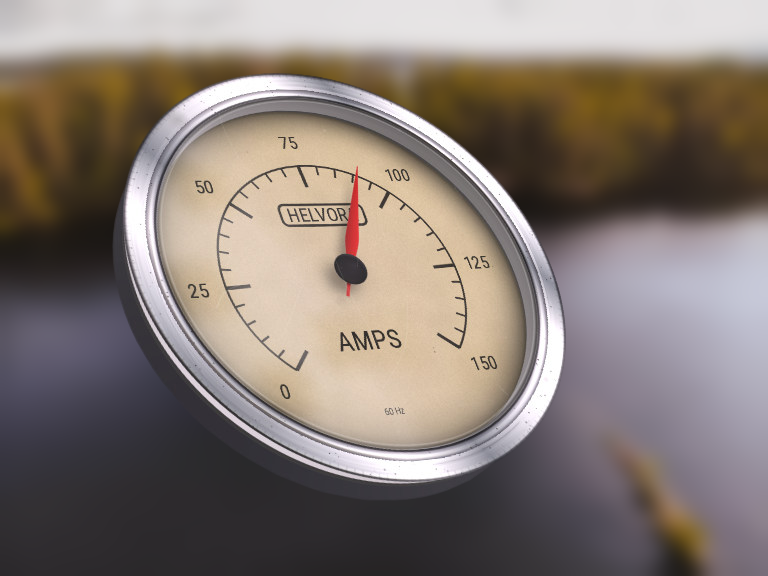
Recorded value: 90
